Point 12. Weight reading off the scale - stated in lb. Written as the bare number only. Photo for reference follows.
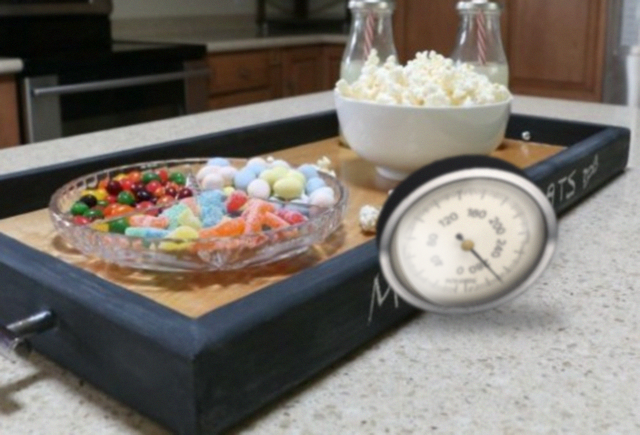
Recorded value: 270
